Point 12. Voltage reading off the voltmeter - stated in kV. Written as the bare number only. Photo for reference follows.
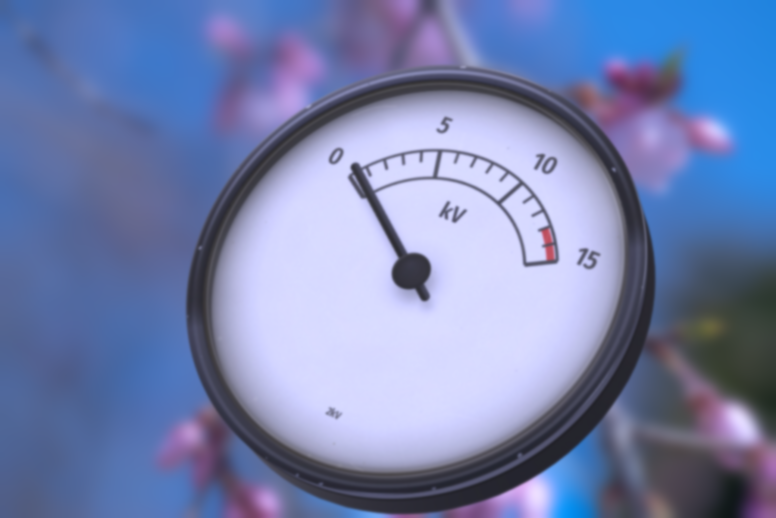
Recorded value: 0.5
